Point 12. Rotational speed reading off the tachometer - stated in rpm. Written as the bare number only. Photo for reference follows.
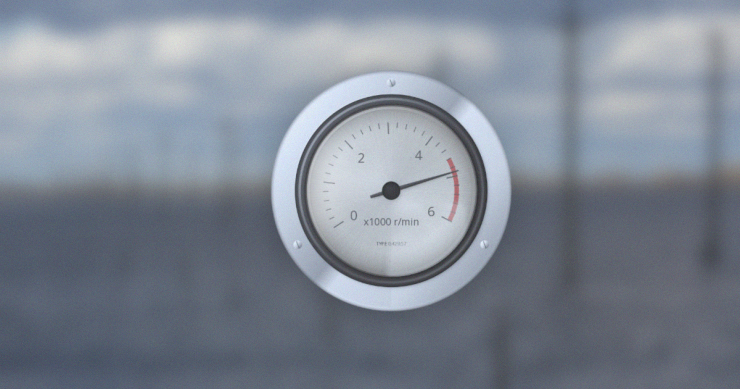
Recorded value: 4900
